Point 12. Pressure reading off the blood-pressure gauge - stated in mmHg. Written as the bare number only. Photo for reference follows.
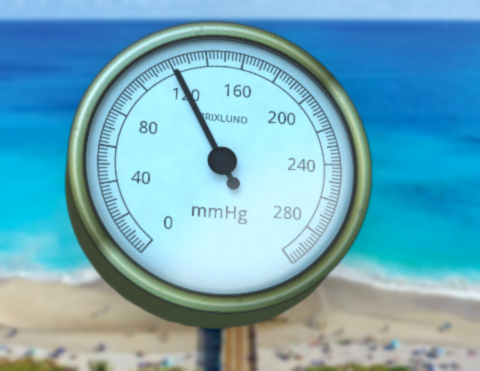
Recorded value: 120
